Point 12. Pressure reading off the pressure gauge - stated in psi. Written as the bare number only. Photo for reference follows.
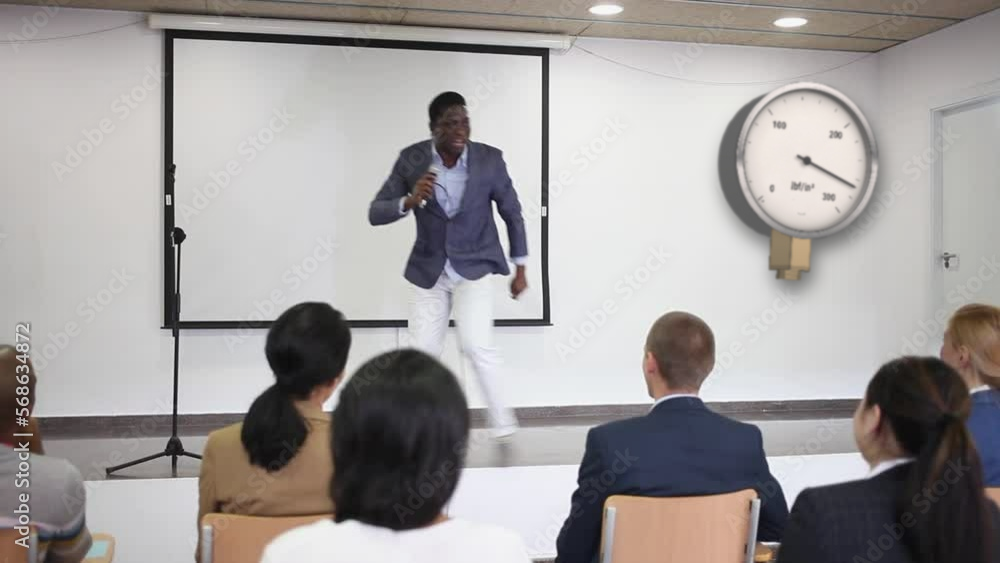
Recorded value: 270
